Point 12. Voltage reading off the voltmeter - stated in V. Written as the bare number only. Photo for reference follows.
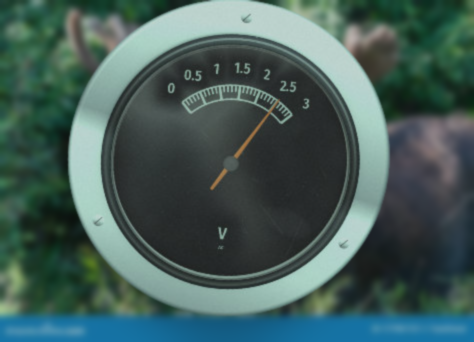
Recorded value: 2.5
